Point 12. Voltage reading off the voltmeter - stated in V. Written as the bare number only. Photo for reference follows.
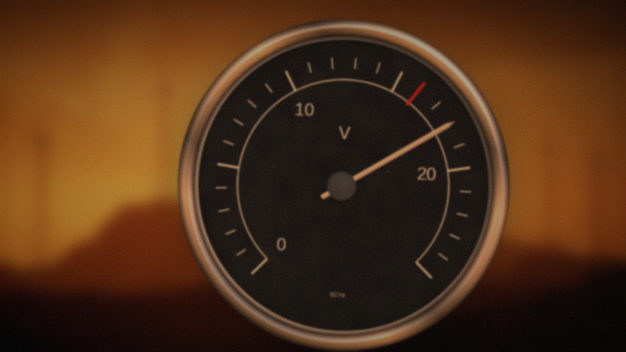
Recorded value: 18
